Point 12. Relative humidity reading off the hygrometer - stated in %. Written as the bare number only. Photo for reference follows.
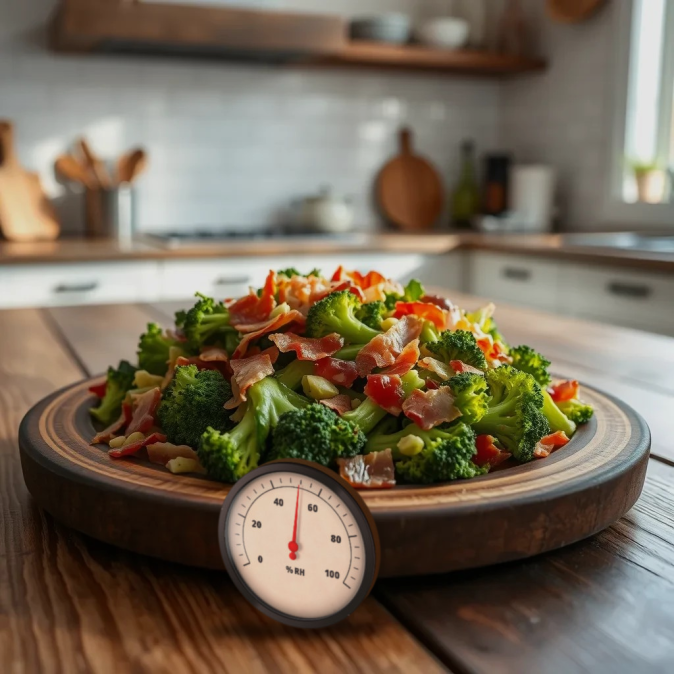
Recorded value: 52
